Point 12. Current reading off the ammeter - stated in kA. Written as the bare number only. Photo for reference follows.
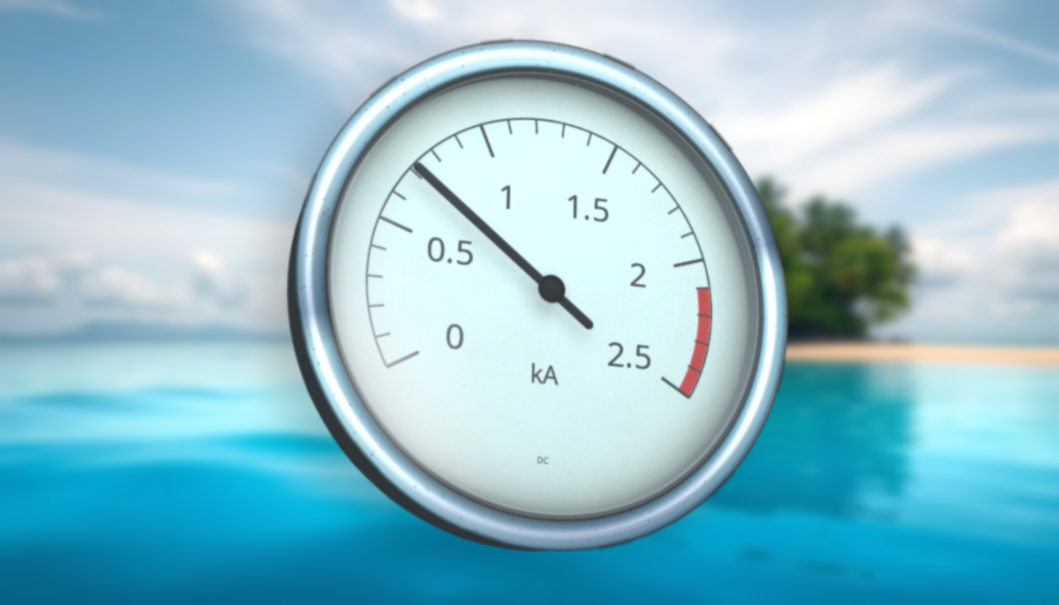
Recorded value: 0.7
